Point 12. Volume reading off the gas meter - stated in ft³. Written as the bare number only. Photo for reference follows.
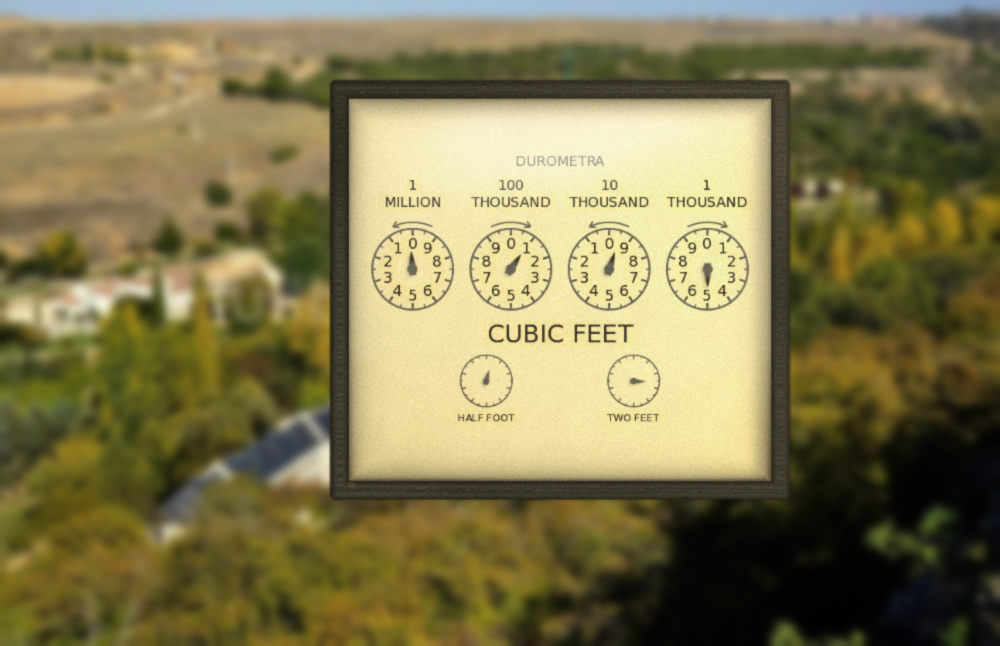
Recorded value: 9500
